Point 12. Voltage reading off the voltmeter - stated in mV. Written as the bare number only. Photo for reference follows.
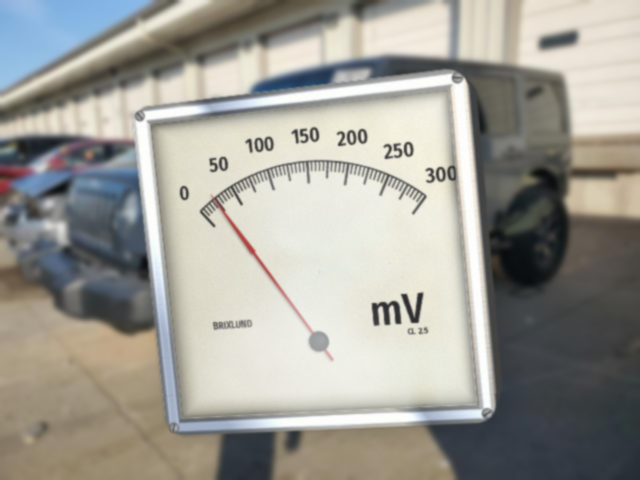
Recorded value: 25
